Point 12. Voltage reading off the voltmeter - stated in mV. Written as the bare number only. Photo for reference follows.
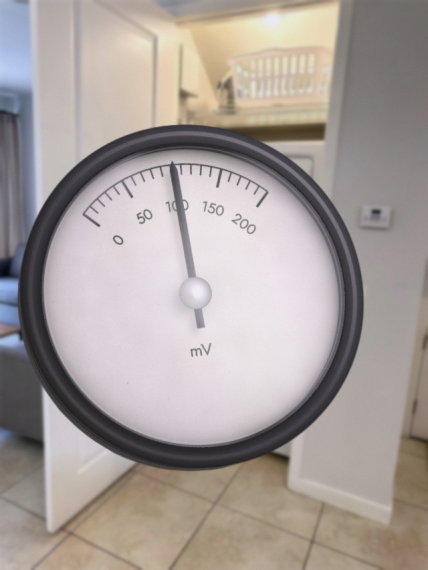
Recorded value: 100
